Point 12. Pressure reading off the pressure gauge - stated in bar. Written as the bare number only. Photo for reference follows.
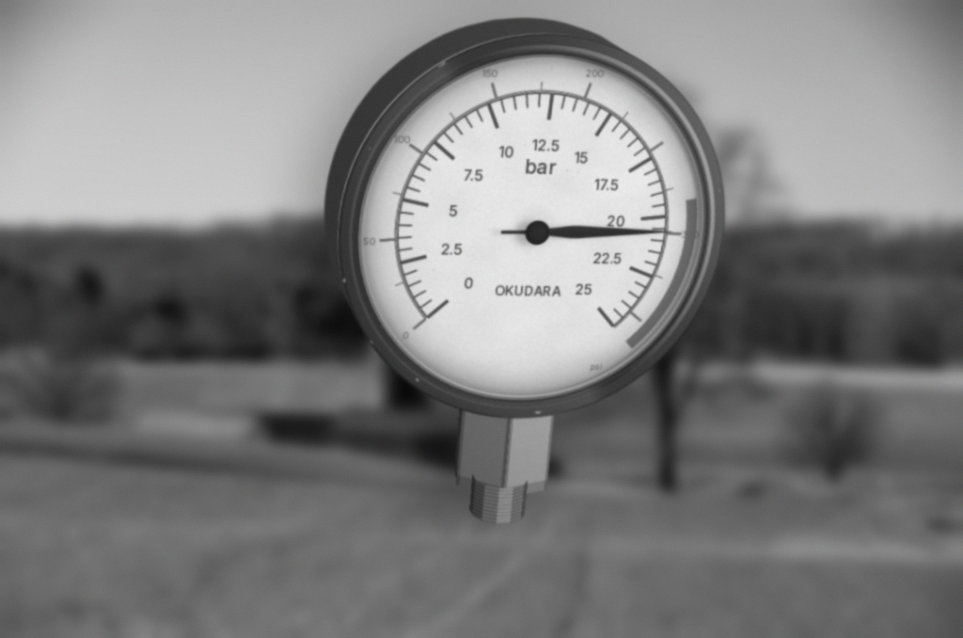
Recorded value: 20.5
